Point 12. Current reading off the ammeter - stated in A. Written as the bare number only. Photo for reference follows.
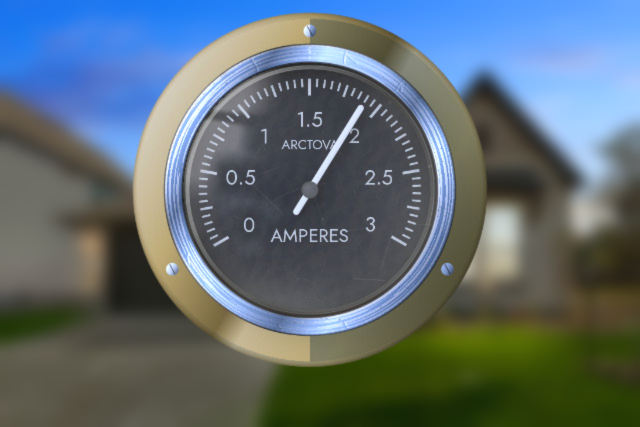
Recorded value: 1.9
